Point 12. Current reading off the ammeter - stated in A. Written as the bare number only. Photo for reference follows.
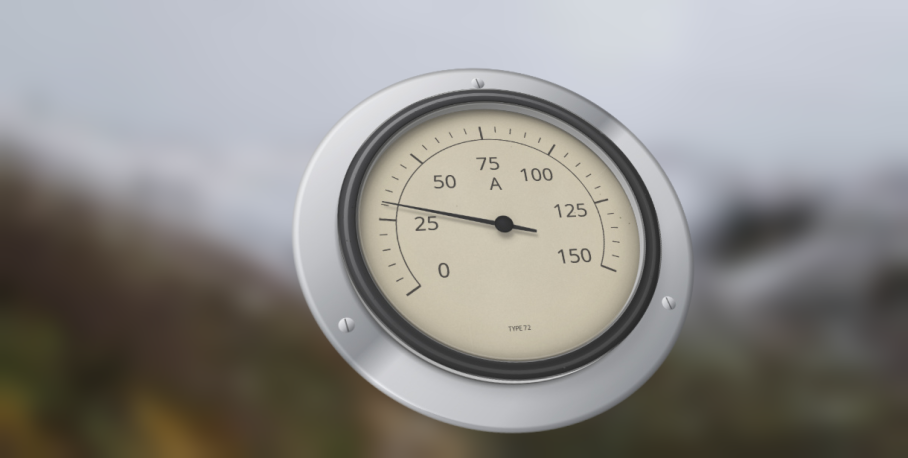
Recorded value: 30
